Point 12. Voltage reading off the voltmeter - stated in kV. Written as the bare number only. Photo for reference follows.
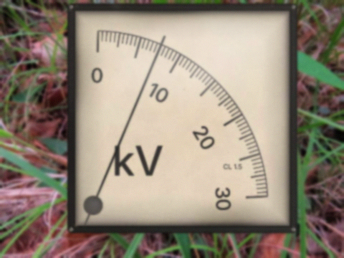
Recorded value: 7.5
